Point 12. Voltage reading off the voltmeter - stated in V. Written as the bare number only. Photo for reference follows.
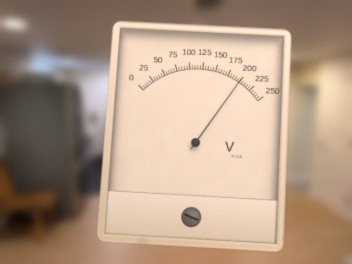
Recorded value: 200
